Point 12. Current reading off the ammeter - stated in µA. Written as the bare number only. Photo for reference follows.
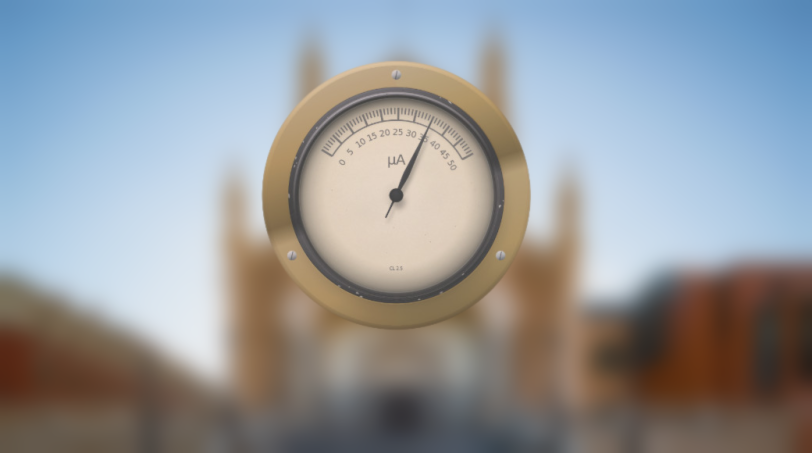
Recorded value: 35
